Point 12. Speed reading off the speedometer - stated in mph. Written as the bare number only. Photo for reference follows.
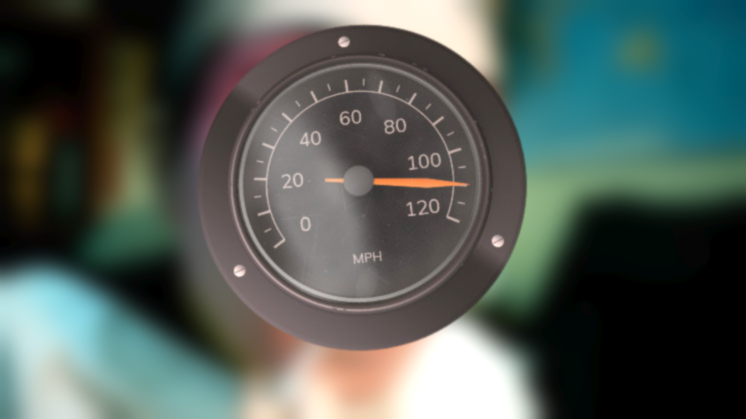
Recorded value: 110
